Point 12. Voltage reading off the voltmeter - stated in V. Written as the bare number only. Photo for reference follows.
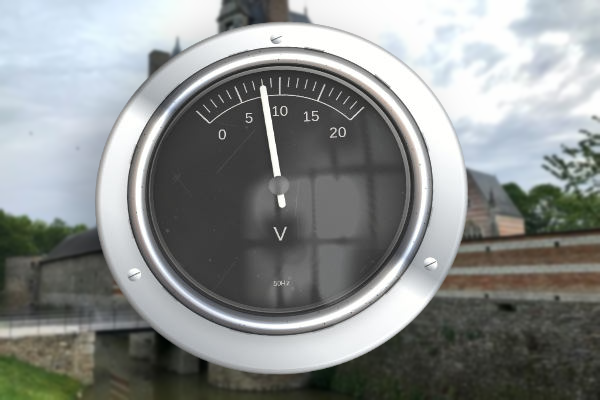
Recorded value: 8
